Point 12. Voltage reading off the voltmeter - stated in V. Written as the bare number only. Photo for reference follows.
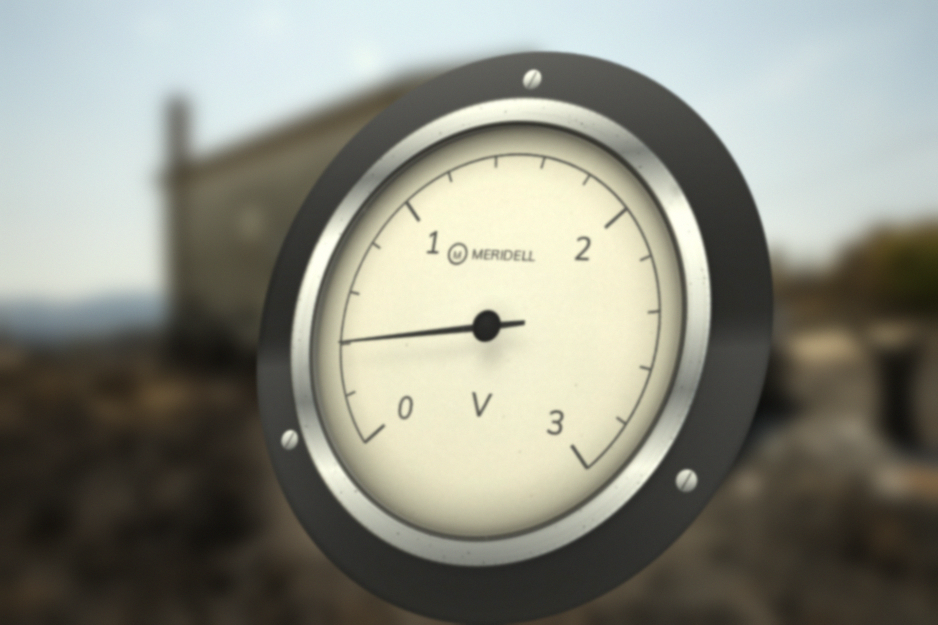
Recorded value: 0.4
